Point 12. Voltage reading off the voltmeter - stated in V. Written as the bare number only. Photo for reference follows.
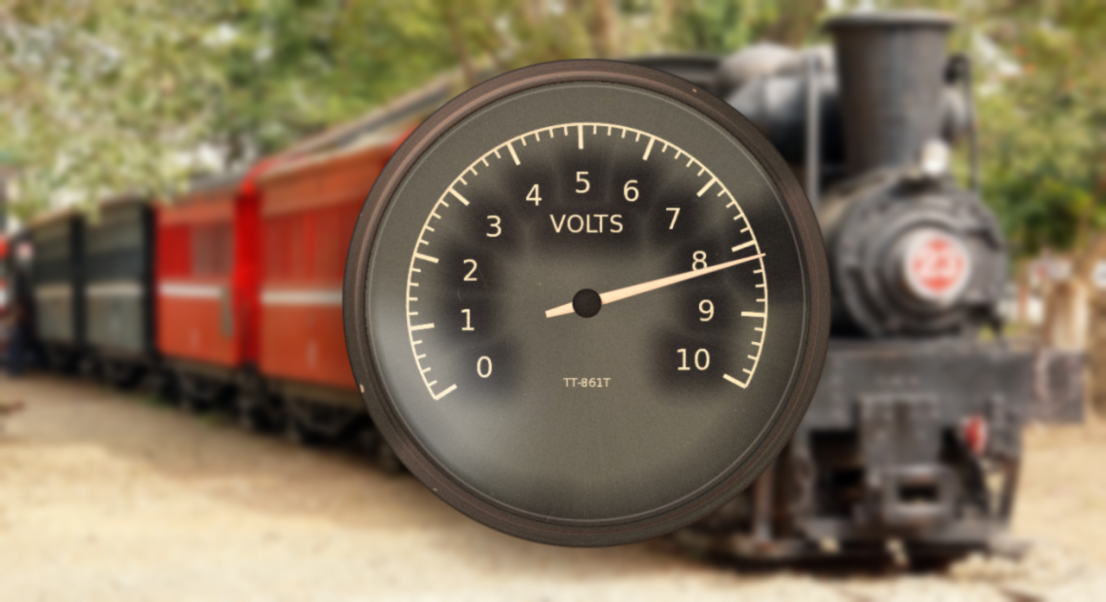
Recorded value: 8.2
